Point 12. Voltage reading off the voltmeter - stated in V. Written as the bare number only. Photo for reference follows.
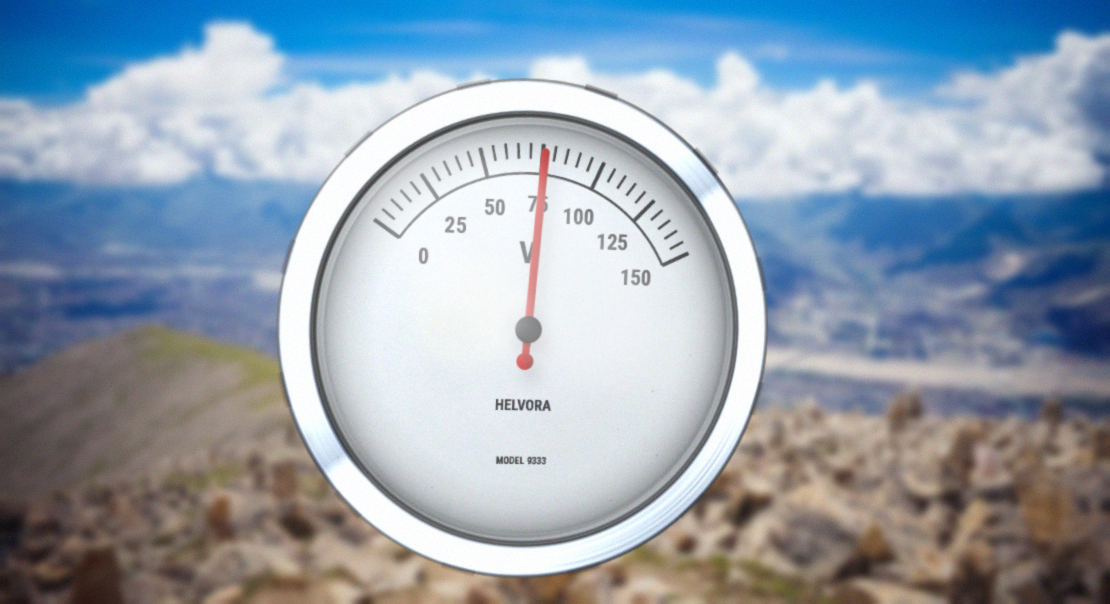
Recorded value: 75
